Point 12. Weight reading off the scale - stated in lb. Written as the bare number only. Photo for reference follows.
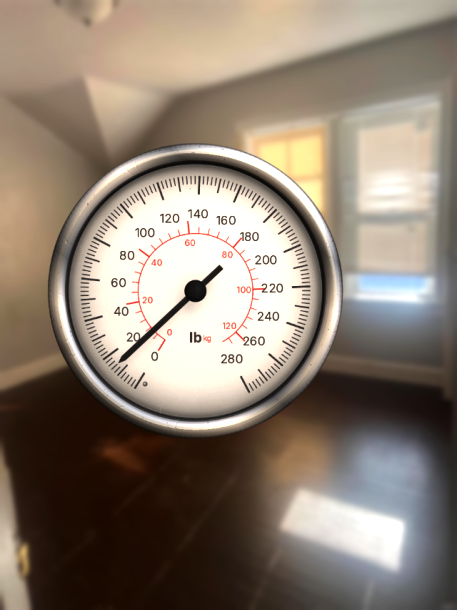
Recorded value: 14
